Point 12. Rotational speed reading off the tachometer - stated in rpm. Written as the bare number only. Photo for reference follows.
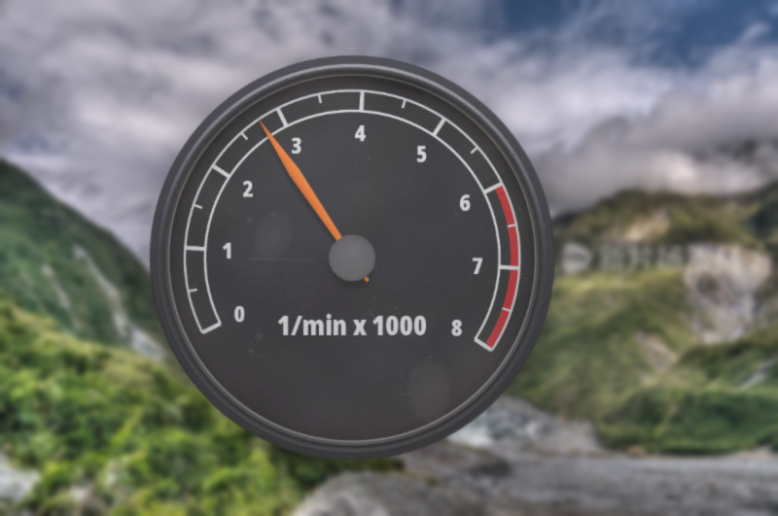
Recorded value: 2750
